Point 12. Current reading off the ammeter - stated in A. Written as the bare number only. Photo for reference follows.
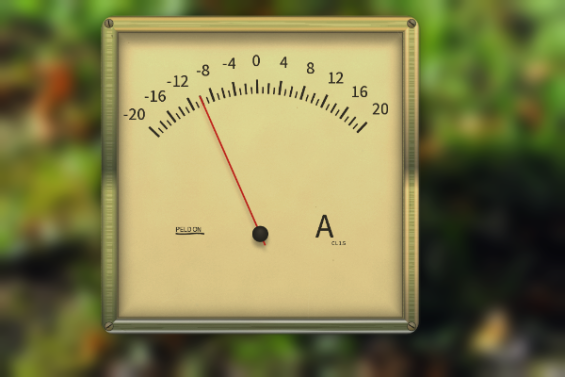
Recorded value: -10
